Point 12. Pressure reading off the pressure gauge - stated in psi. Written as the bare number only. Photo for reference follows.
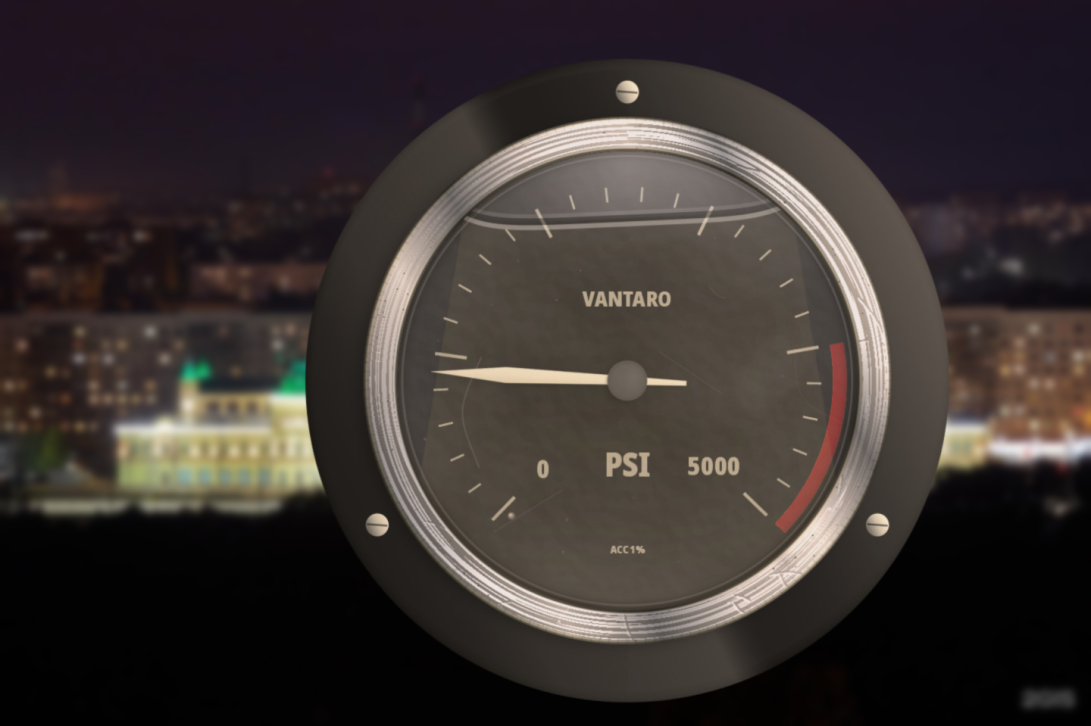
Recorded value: 900
